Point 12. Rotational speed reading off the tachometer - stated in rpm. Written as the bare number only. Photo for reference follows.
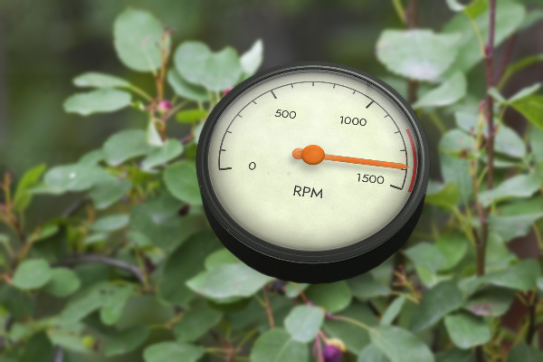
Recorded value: 1400
